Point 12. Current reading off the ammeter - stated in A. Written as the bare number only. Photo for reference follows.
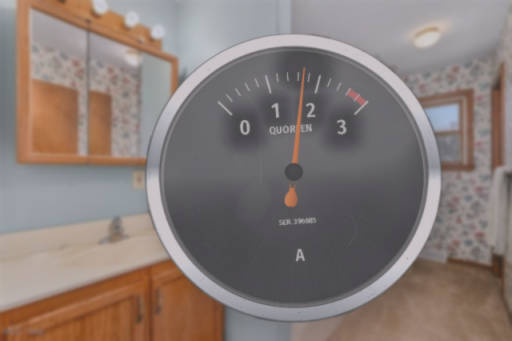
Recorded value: 1.7
